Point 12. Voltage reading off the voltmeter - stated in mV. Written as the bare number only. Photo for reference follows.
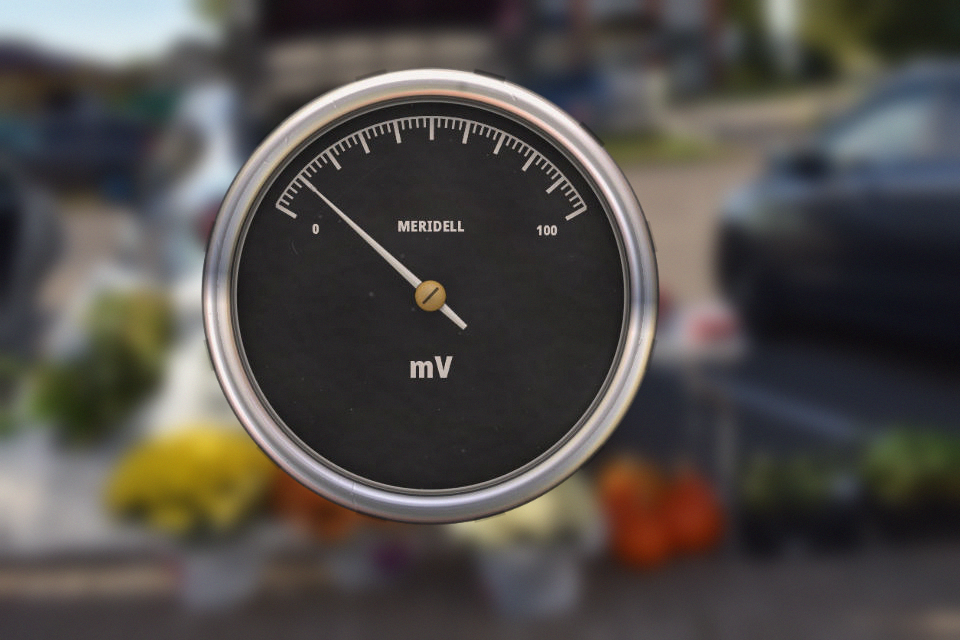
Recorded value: 10
